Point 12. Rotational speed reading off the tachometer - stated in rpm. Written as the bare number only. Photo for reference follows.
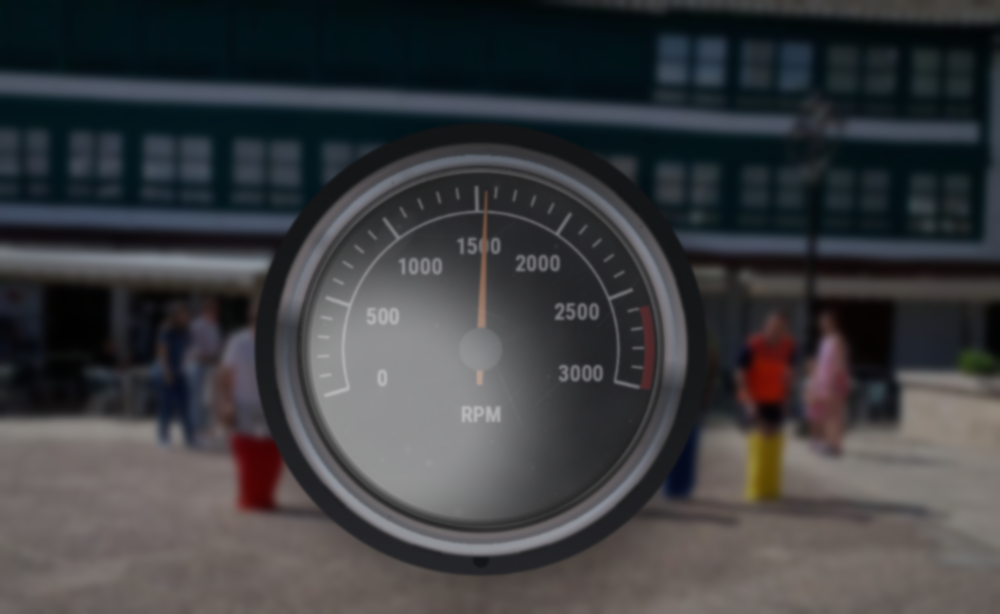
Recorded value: 1550
